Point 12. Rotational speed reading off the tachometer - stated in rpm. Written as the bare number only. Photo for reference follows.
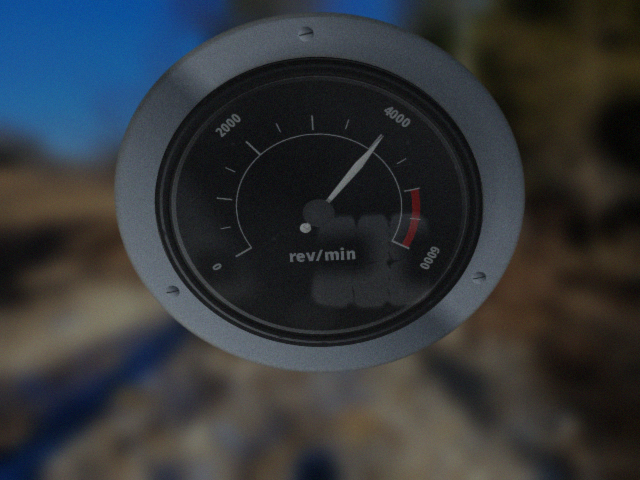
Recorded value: 4000
